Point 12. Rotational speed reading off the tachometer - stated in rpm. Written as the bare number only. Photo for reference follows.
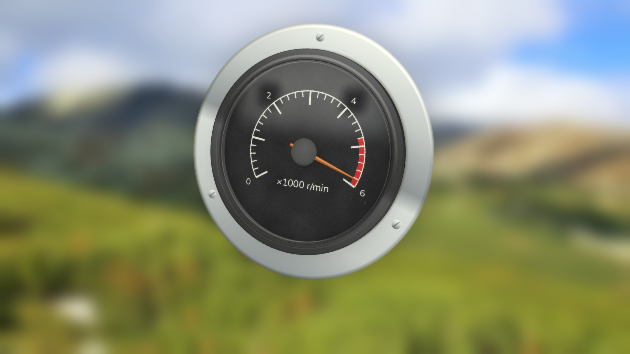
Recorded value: 5800
